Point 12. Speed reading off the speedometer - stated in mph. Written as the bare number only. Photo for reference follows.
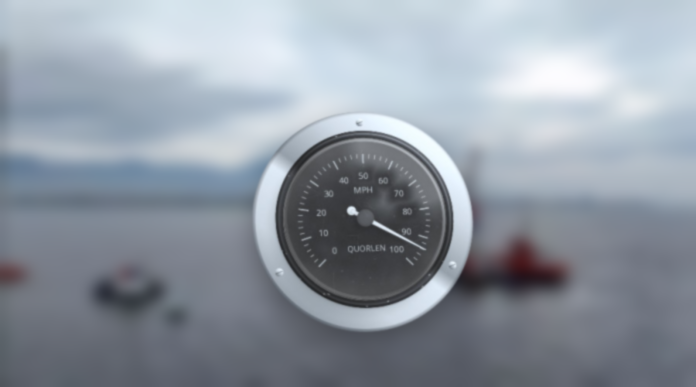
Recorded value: 94
